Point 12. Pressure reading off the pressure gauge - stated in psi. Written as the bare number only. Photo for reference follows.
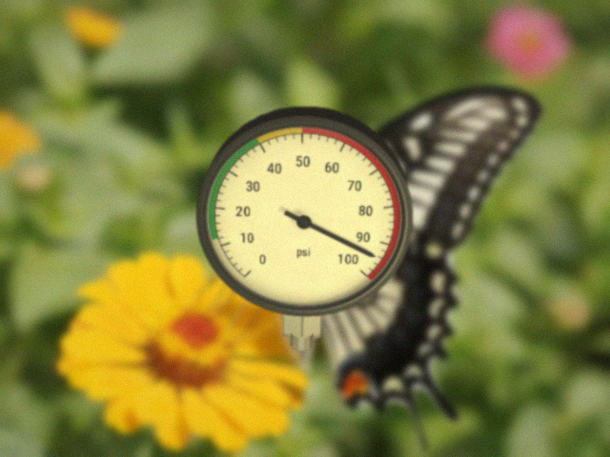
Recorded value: 94
